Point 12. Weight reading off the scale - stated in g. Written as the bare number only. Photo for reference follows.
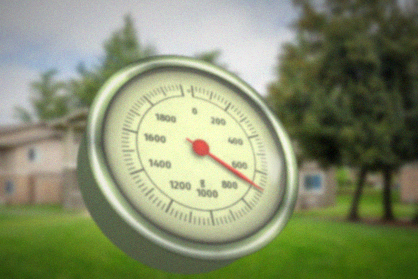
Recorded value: 700
